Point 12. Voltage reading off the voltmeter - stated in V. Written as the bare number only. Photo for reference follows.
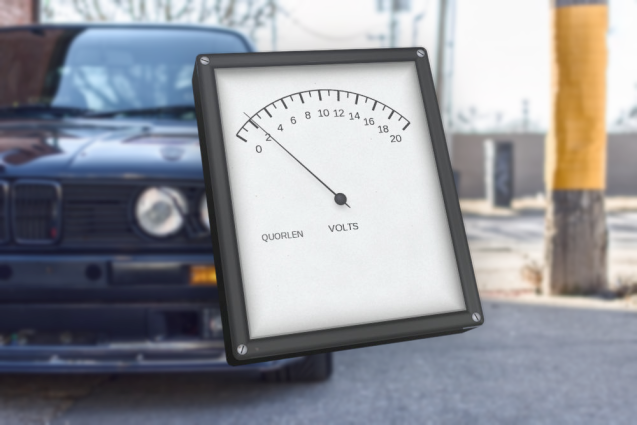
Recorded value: 2
